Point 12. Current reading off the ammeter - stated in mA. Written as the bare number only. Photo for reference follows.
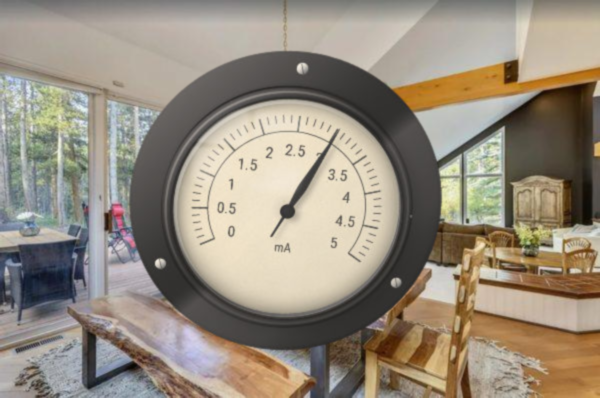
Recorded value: 3
